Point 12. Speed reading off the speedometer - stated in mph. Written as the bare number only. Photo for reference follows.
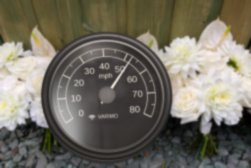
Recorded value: 52.5
